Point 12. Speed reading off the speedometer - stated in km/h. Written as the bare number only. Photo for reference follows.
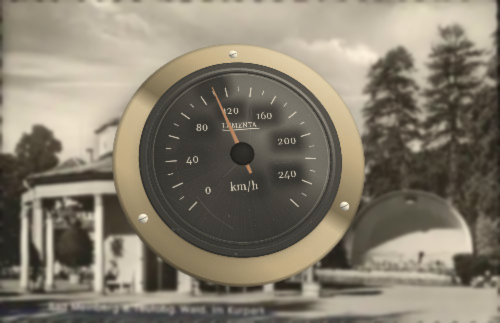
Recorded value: 110
